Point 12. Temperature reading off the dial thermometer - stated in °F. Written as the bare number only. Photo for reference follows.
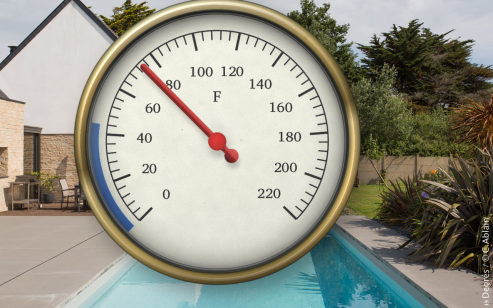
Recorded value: 74
